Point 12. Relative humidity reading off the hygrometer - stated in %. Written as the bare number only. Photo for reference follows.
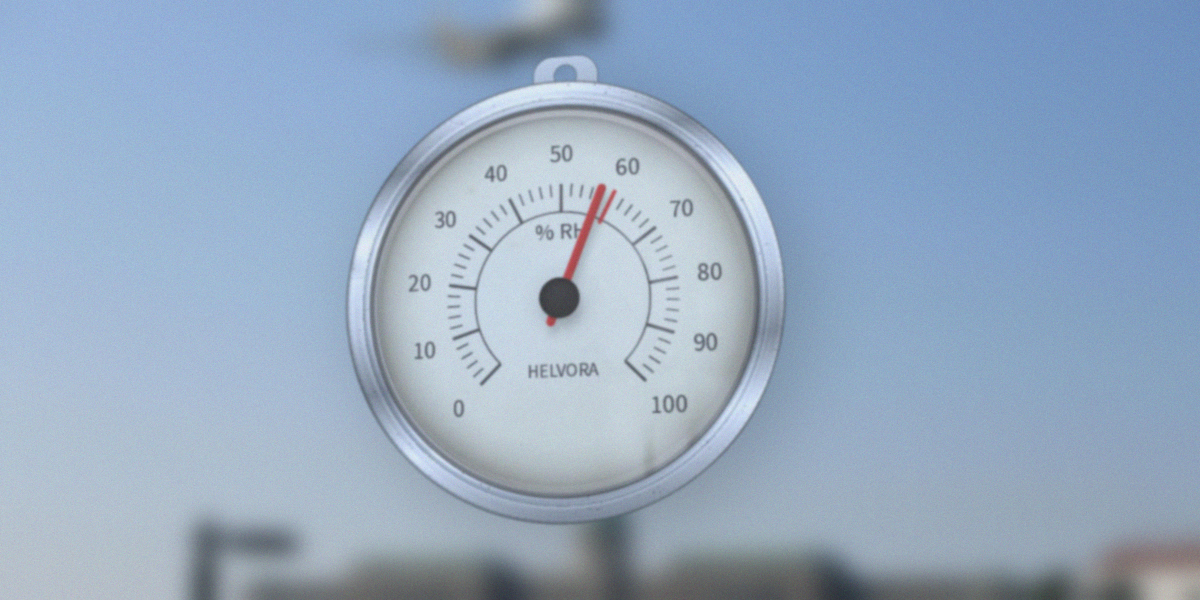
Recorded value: 58
